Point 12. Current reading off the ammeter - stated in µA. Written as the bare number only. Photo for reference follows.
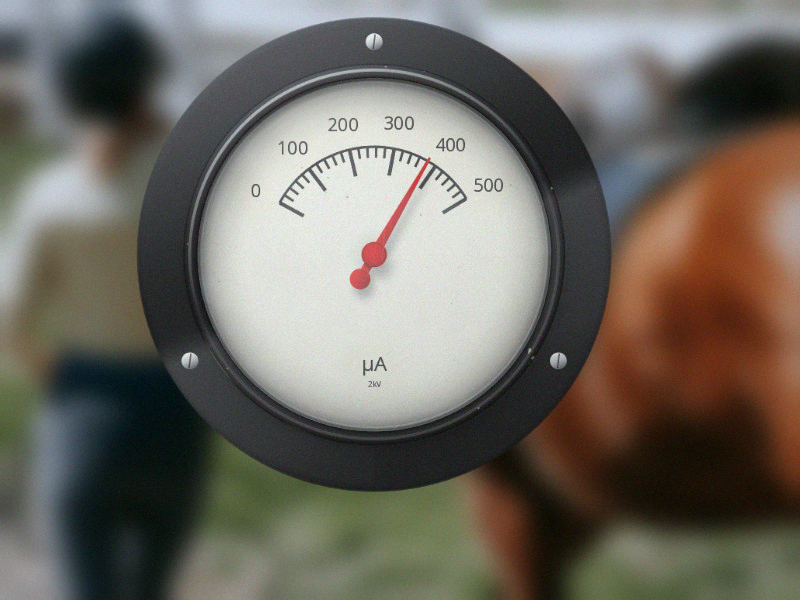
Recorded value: 380
